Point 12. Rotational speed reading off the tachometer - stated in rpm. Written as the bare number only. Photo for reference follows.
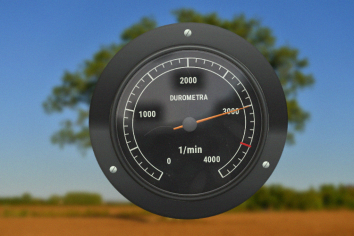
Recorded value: 3000
